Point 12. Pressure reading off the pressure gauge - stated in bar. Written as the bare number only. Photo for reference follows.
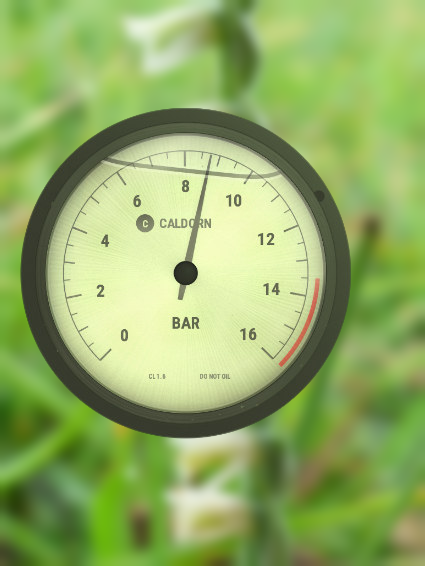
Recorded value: 8.75
